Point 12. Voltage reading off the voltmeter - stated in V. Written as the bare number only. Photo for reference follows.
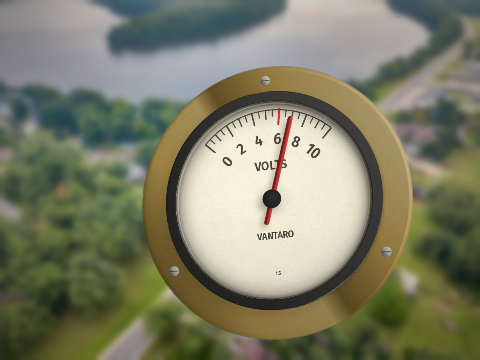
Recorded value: 7
